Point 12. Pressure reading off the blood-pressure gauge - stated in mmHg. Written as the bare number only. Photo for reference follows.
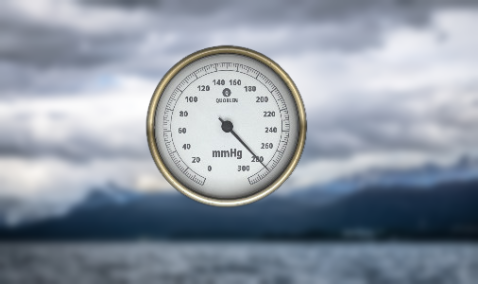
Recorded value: 280
